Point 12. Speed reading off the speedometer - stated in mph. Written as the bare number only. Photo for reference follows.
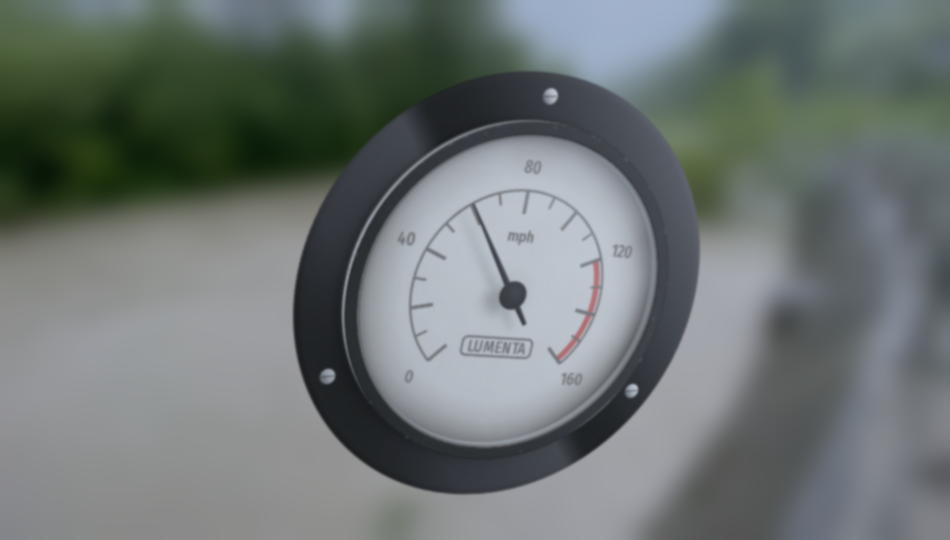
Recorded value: 60
